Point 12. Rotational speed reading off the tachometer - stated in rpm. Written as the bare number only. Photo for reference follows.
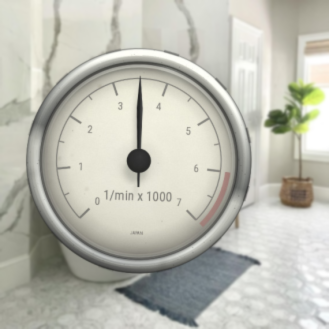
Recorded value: 3500
